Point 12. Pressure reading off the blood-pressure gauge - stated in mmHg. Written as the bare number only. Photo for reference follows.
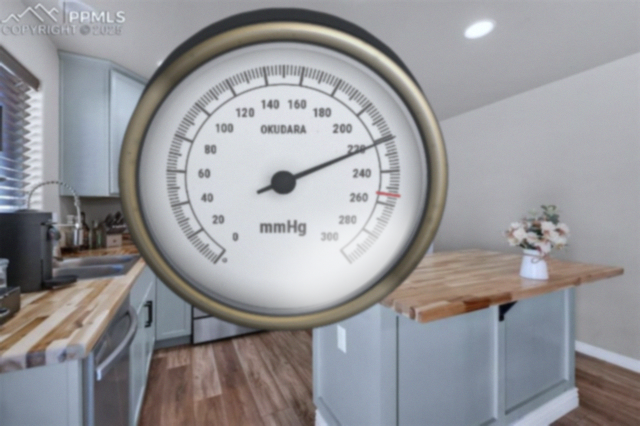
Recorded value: 220
